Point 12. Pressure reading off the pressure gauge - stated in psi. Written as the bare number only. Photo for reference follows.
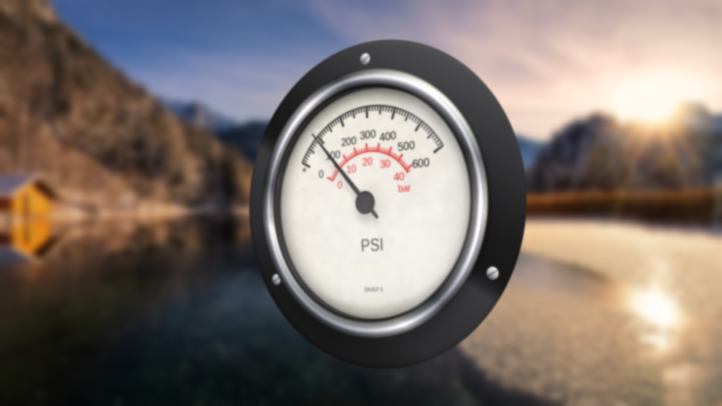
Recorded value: 100
